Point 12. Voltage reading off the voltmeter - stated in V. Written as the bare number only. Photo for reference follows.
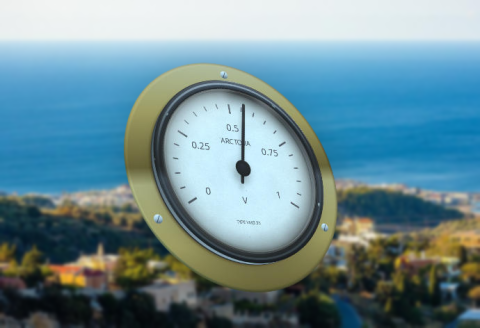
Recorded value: 0.55
